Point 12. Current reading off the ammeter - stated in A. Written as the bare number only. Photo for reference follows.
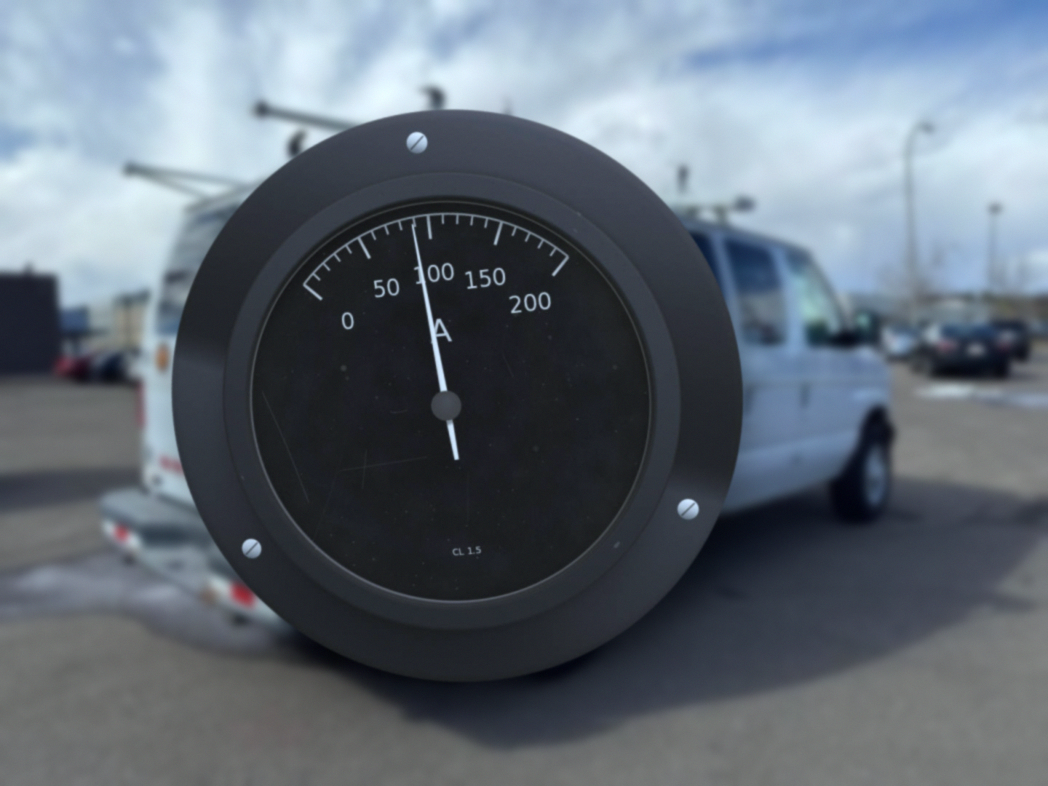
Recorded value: 90
